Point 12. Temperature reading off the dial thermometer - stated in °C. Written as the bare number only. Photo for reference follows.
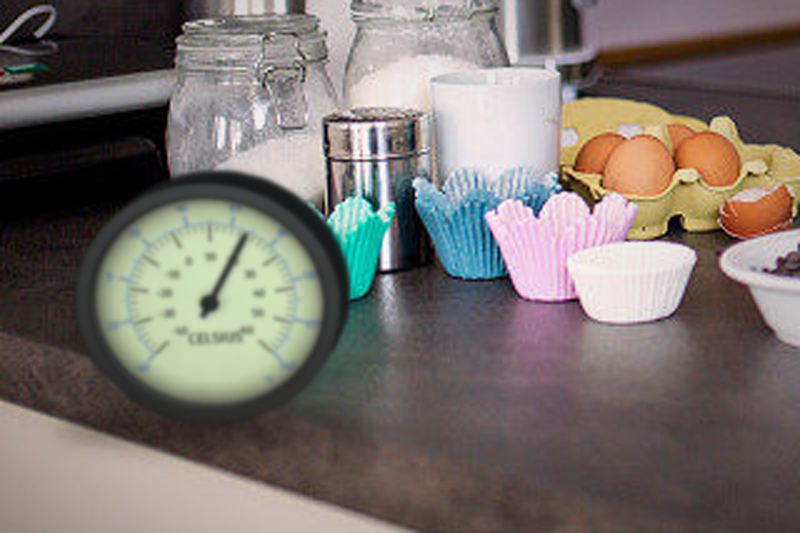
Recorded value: 20
